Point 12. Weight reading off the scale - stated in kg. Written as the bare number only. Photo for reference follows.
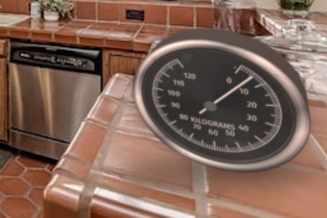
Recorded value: 5
